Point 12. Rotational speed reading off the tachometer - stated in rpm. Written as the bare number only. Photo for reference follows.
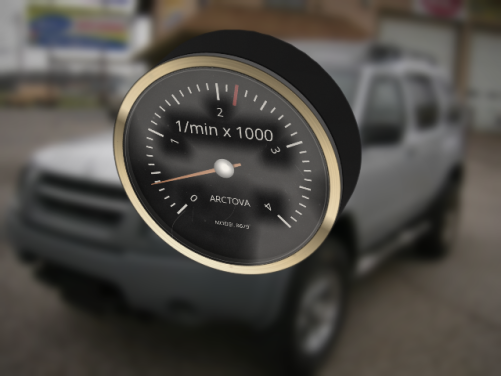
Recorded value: 400
